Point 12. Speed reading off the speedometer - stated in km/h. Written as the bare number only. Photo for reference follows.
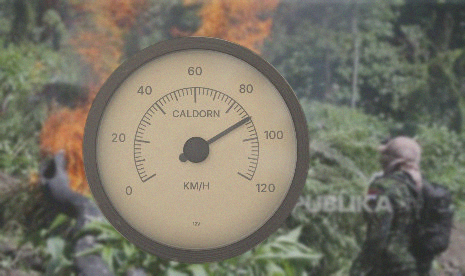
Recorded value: 90
